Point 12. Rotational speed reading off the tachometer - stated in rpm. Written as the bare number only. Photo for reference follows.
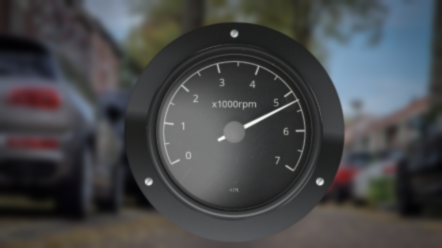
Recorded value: 5250
